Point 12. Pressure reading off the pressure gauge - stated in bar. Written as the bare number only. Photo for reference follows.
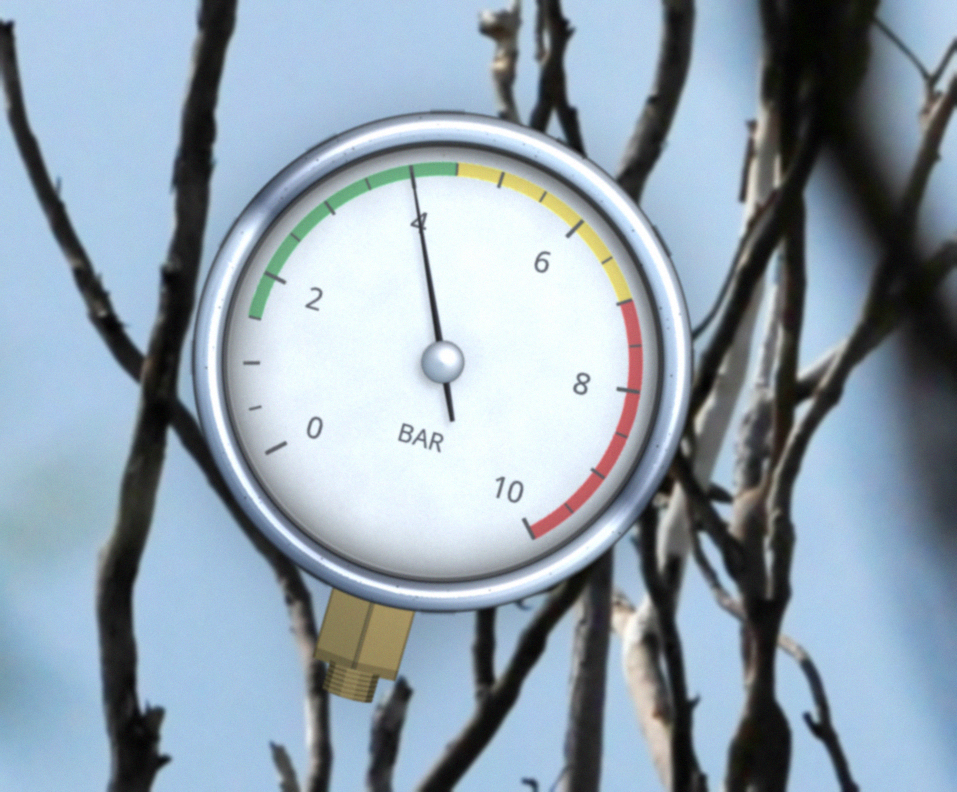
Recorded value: 4
